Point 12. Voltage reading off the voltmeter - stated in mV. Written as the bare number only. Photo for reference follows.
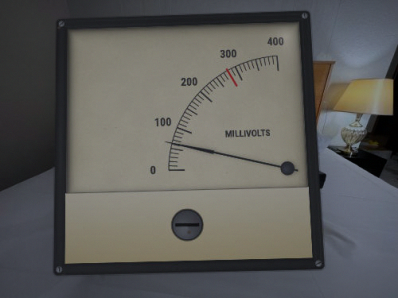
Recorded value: 60
